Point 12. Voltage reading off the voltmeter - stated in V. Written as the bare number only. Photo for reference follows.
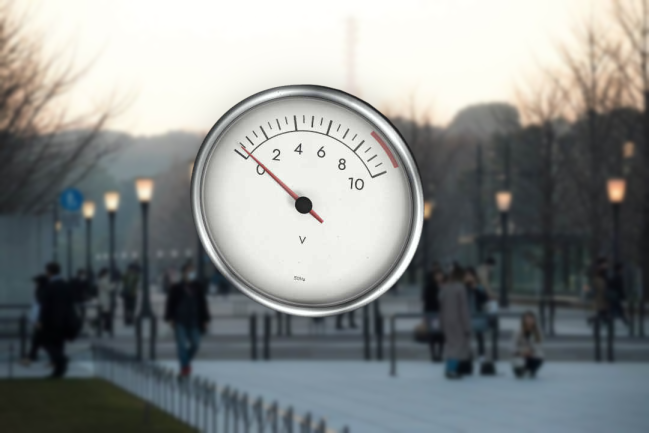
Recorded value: 0.5
